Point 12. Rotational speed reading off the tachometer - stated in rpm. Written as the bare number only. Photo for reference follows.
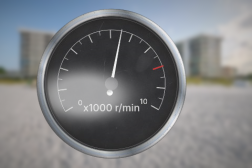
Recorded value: 5500
